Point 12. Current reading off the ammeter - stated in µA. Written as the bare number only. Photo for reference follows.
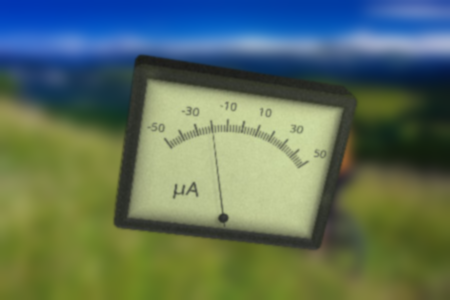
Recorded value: -20
